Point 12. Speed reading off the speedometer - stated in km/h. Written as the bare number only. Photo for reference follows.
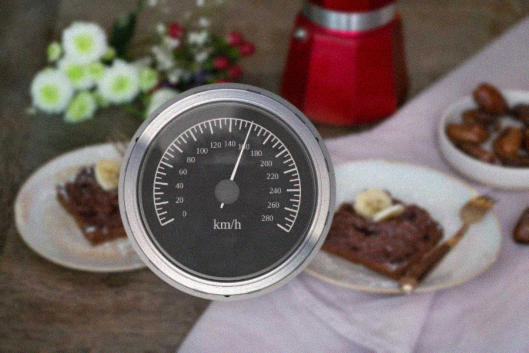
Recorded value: 160
